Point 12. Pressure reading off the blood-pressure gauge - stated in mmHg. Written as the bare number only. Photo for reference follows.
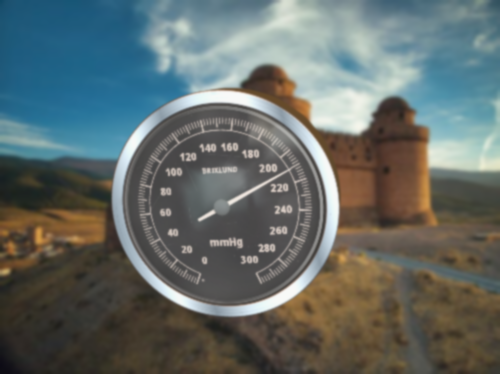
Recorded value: 210
